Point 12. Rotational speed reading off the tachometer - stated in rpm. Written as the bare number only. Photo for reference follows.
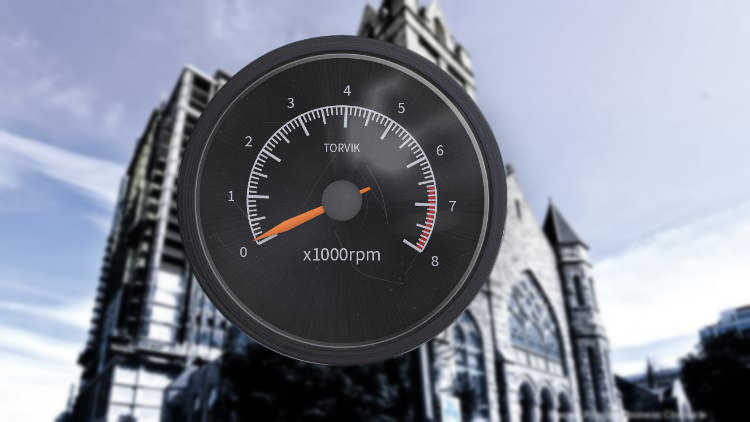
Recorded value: 100
